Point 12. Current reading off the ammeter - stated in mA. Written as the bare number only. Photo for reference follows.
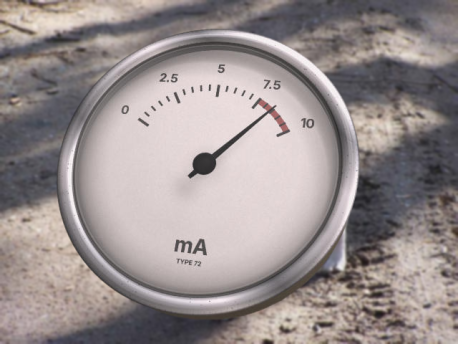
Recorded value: 8.5
